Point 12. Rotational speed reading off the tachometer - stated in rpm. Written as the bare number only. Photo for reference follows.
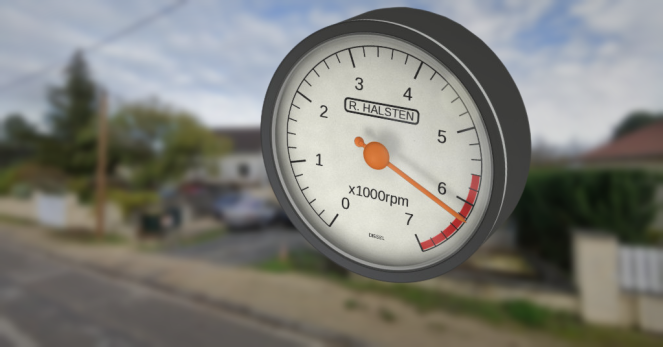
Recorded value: 6200
